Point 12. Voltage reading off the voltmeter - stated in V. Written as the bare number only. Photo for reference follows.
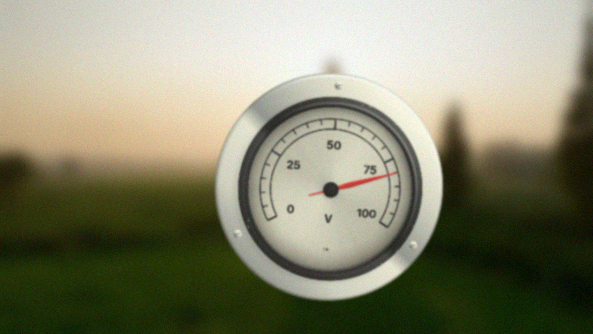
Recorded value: 80
